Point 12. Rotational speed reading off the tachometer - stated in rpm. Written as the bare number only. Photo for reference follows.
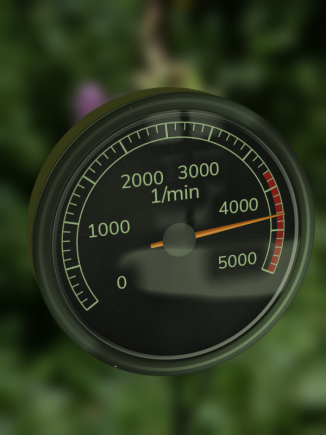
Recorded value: 4300
